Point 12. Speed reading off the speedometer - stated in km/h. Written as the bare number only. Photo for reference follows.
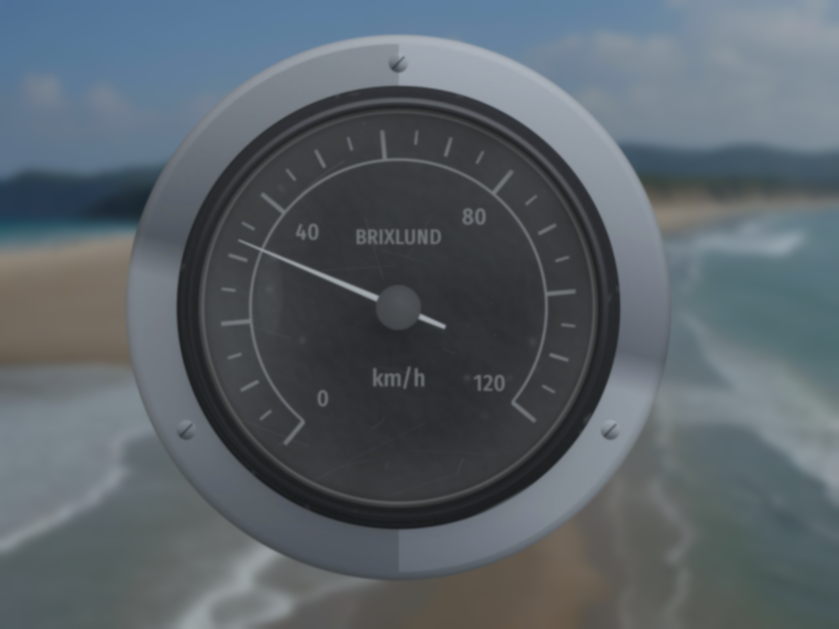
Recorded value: 32.5
